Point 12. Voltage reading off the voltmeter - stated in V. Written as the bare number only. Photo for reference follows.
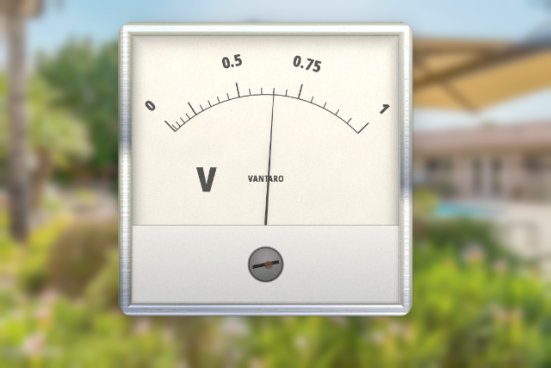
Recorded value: 0.65
